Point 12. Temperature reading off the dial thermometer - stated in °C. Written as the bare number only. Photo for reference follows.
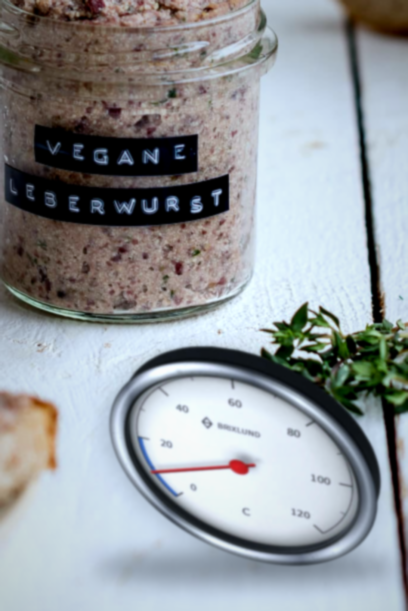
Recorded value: 10
